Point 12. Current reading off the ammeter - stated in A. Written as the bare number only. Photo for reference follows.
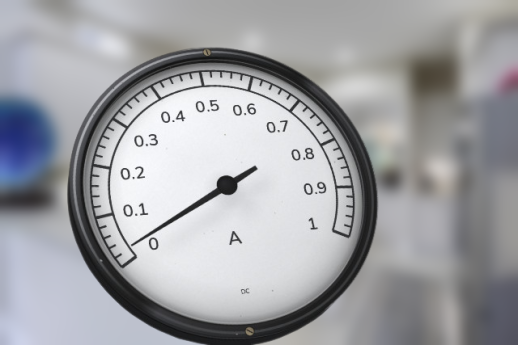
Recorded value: 0.02
